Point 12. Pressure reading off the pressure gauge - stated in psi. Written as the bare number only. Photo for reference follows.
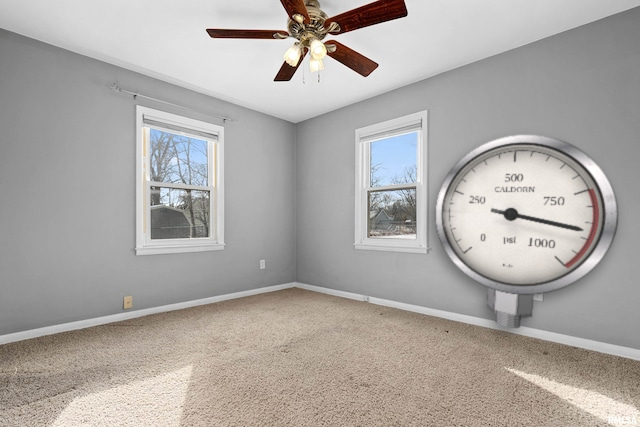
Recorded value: 875
